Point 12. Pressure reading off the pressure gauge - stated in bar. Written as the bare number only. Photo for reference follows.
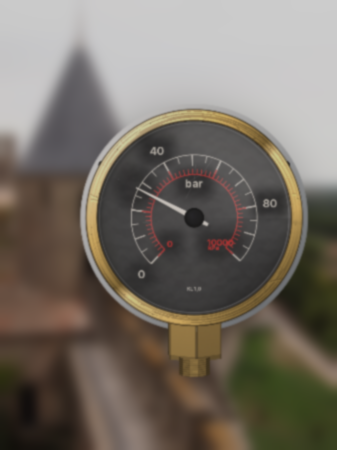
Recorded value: 27.5
